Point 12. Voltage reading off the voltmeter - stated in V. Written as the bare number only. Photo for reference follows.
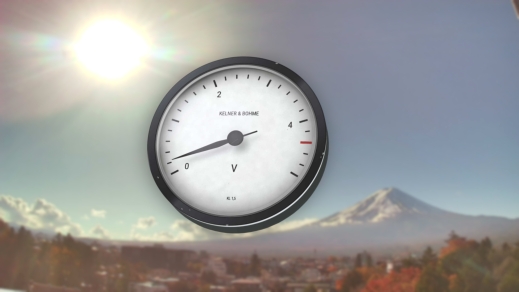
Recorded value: 0.2
